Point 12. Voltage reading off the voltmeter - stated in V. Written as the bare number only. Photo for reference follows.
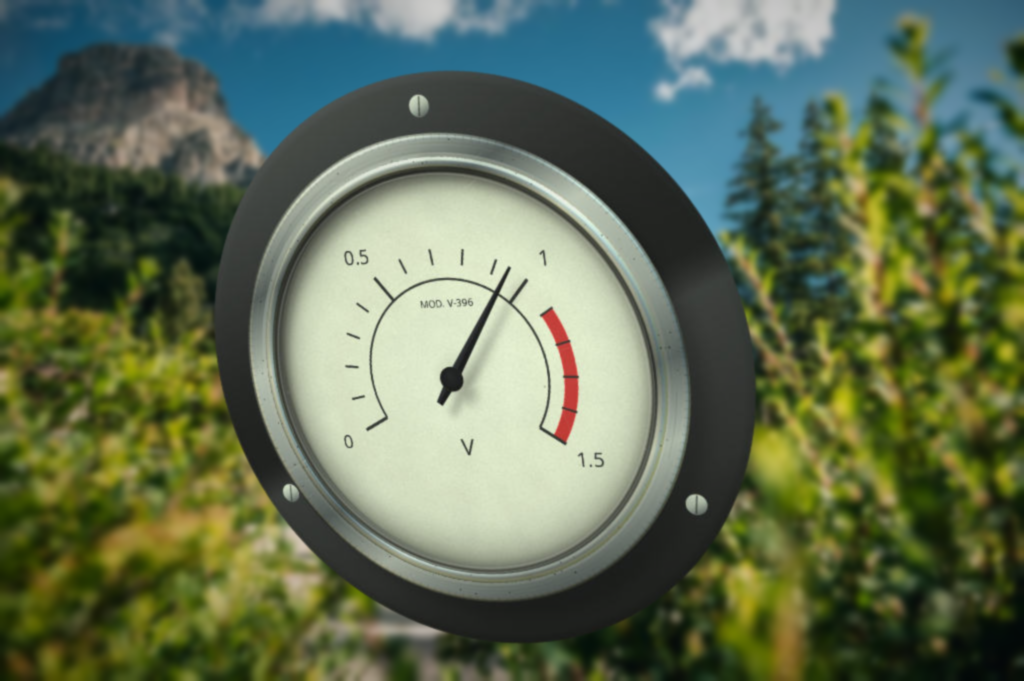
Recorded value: 0.95
